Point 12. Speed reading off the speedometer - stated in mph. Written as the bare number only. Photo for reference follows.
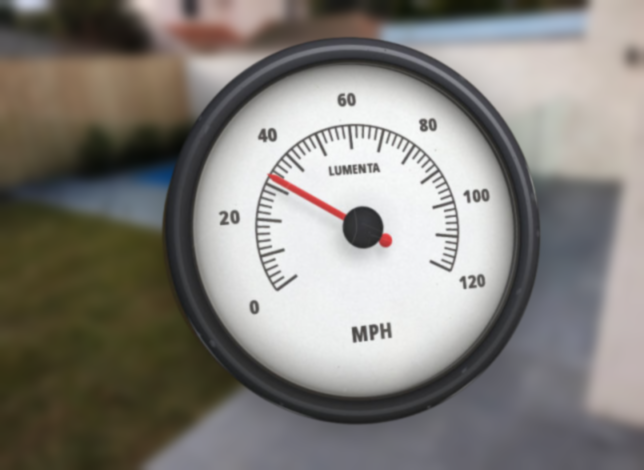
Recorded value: 32
